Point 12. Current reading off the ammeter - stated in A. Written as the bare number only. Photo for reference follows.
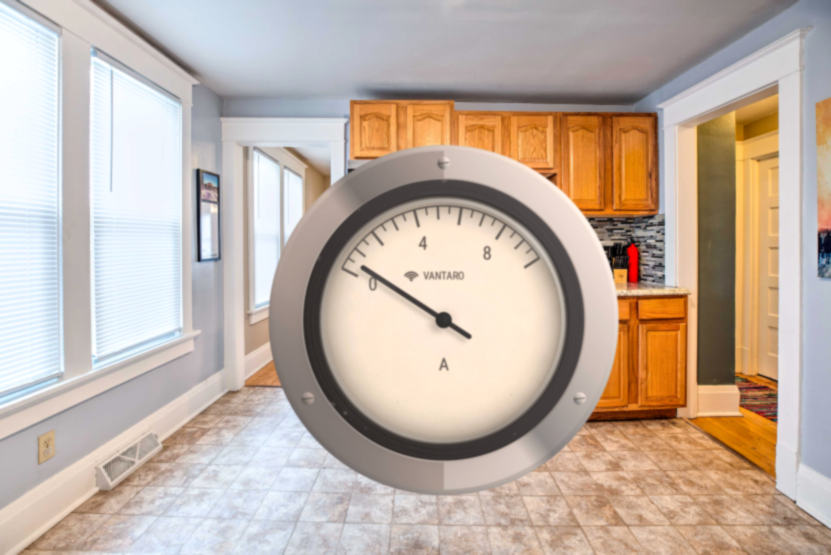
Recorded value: 0.5
